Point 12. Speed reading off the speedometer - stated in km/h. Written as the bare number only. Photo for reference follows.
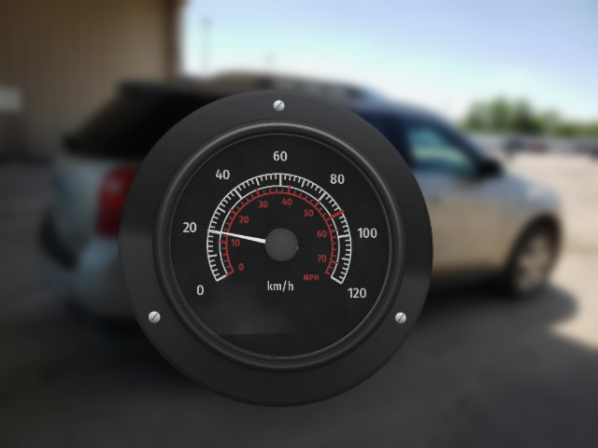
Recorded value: 20
